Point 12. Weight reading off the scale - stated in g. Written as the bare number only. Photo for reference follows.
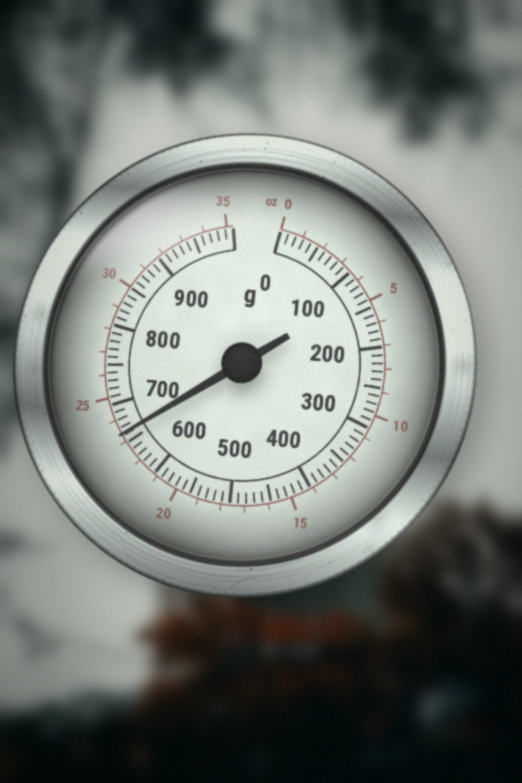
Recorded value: 660
